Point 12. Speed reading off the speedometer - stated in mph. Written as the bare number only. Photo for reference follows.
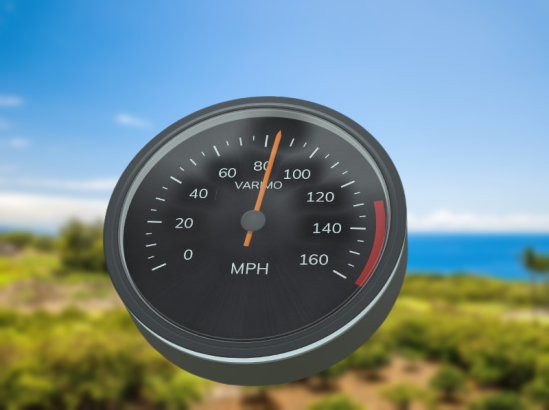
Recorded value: 85
